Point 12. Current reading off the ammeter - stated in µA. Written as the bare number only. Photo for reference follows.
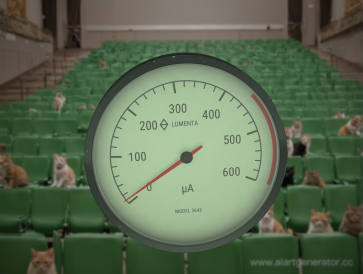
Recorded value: 10
